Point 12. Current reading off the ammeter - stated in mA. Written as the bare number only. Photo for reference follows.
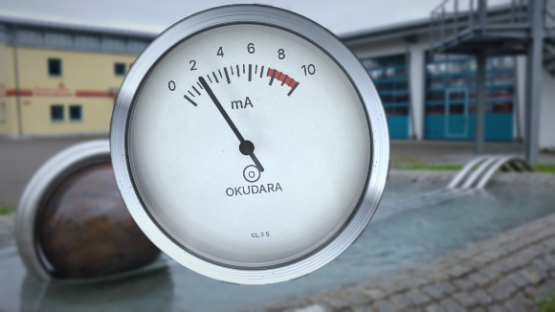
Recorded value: 2
